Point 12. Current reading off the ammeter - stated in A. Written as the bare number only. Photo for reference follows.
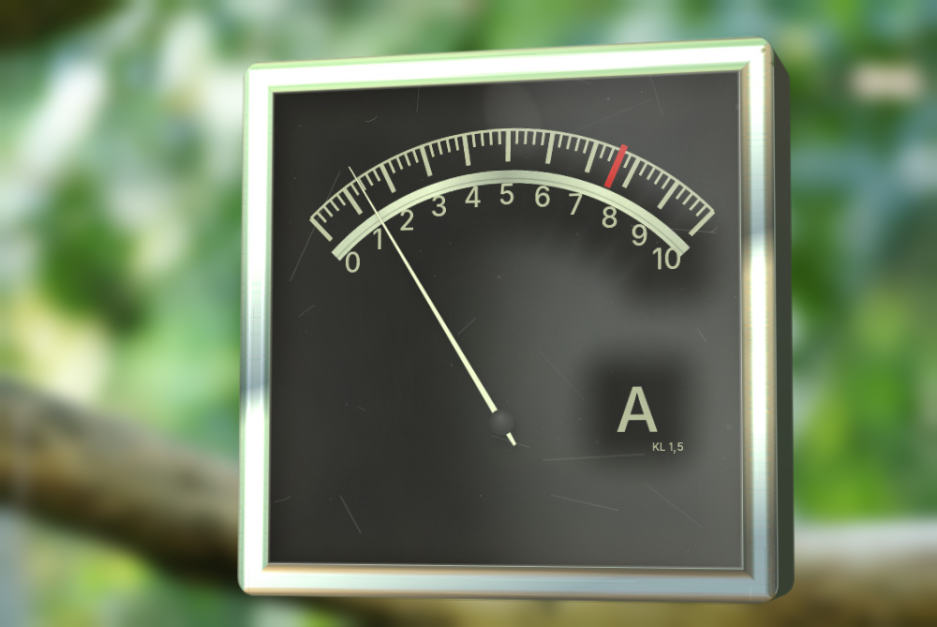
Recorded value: 1.4
